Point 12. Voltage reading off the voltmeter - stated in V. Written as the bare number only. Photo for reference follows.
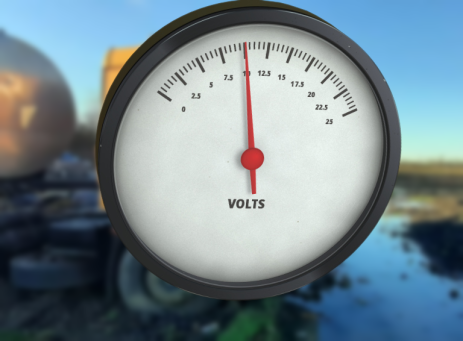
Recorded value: 10
